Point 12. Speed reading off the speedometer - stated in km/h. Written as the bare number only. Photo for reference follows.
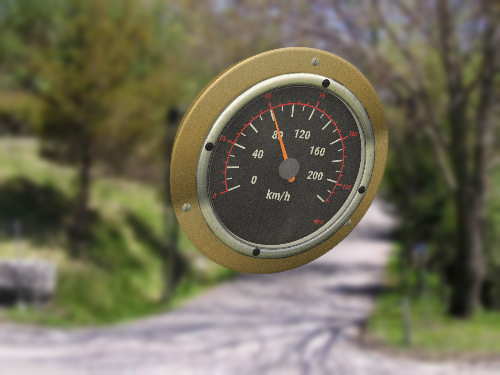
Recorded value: 80
